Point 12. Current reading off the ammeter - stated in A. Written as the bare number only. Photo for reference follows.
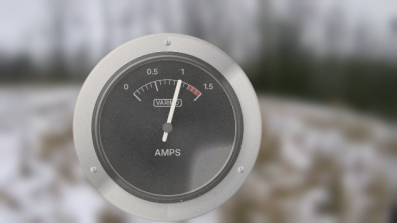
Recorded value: 1
